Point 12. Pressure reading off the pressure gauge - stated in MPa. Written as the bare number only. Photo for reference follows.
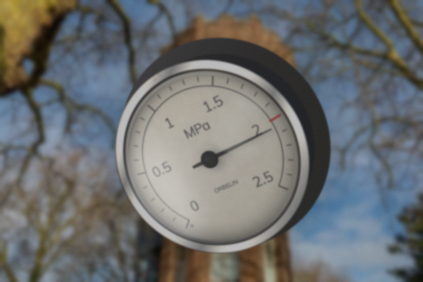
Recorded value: 2.05
